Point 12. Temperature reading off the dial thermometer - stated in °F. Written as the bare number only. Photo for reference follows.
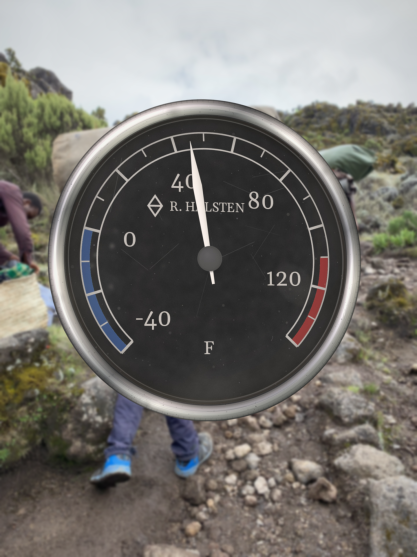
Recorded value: 45
